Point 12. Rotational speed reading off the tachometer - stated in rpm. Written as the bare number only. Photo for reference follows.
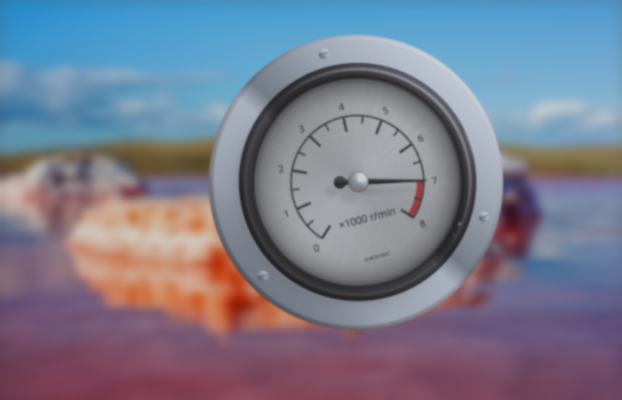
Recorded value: 7000
